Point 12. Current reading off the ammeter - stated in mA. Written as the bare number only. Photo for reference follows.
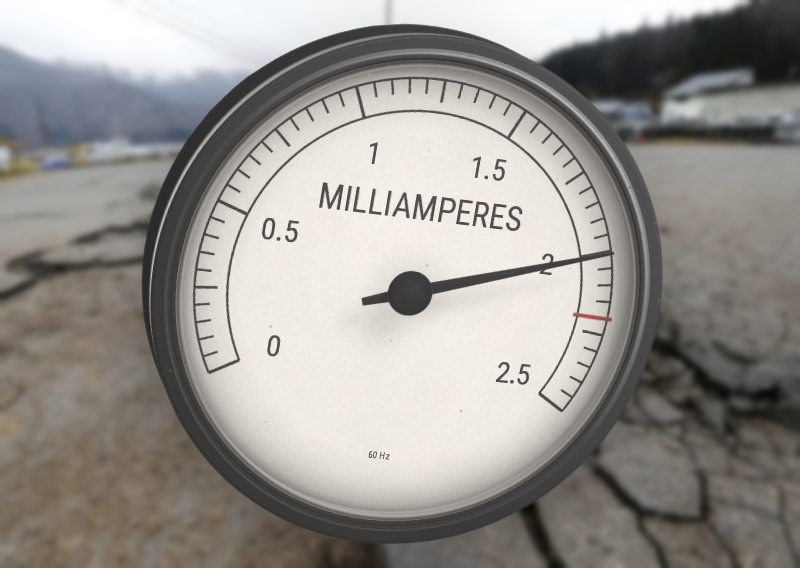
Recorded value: 2
